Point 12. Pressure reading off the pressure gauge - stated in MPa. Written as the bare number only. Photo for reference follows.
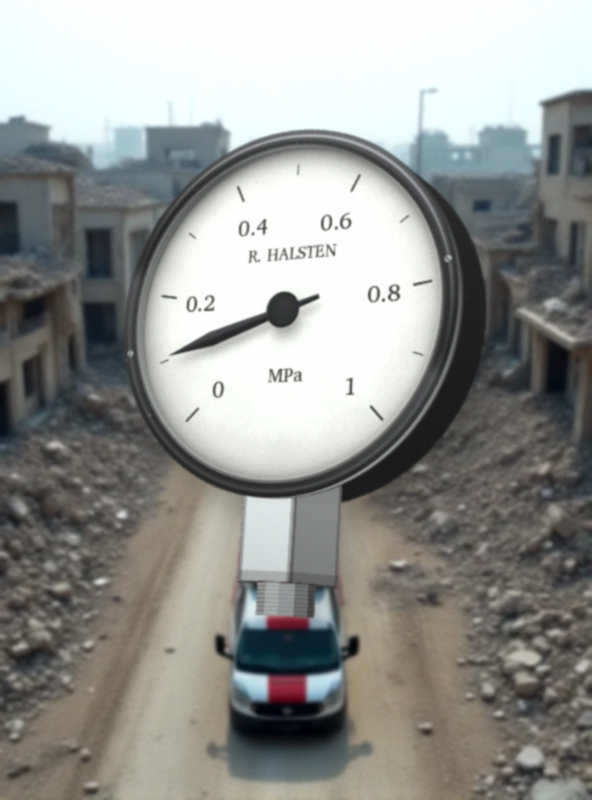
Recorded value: 0.1
